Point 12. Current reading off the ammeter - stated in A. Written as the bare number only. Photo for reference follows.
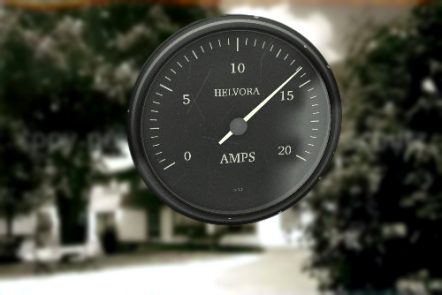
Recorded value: 14
